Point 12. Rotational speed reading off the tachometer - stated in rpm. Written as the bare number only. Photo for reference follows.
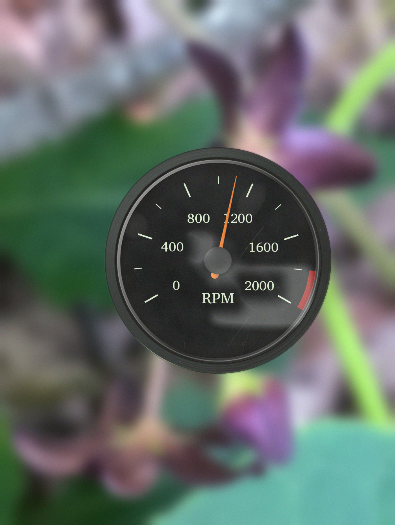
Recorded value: 1100
